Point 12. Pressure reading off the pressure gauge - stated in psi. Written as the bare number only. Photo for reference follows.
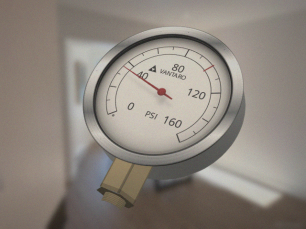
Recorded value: 35
